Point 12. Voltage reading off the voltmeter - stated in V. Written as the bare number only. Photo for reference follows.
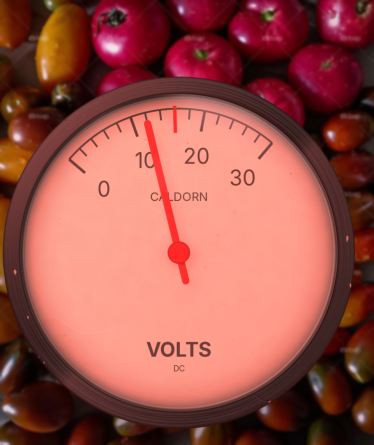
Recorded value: 12
